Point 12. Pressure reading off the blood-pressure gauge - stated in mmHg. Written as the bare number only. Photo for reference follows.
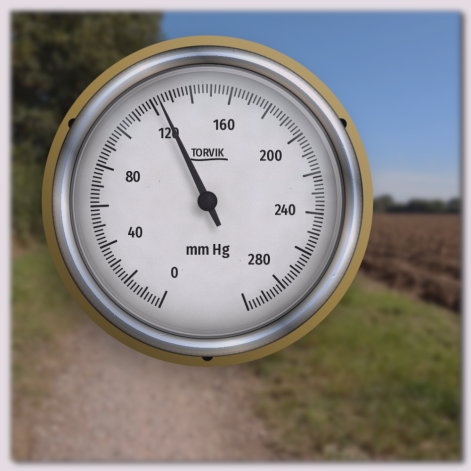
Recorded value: 124
